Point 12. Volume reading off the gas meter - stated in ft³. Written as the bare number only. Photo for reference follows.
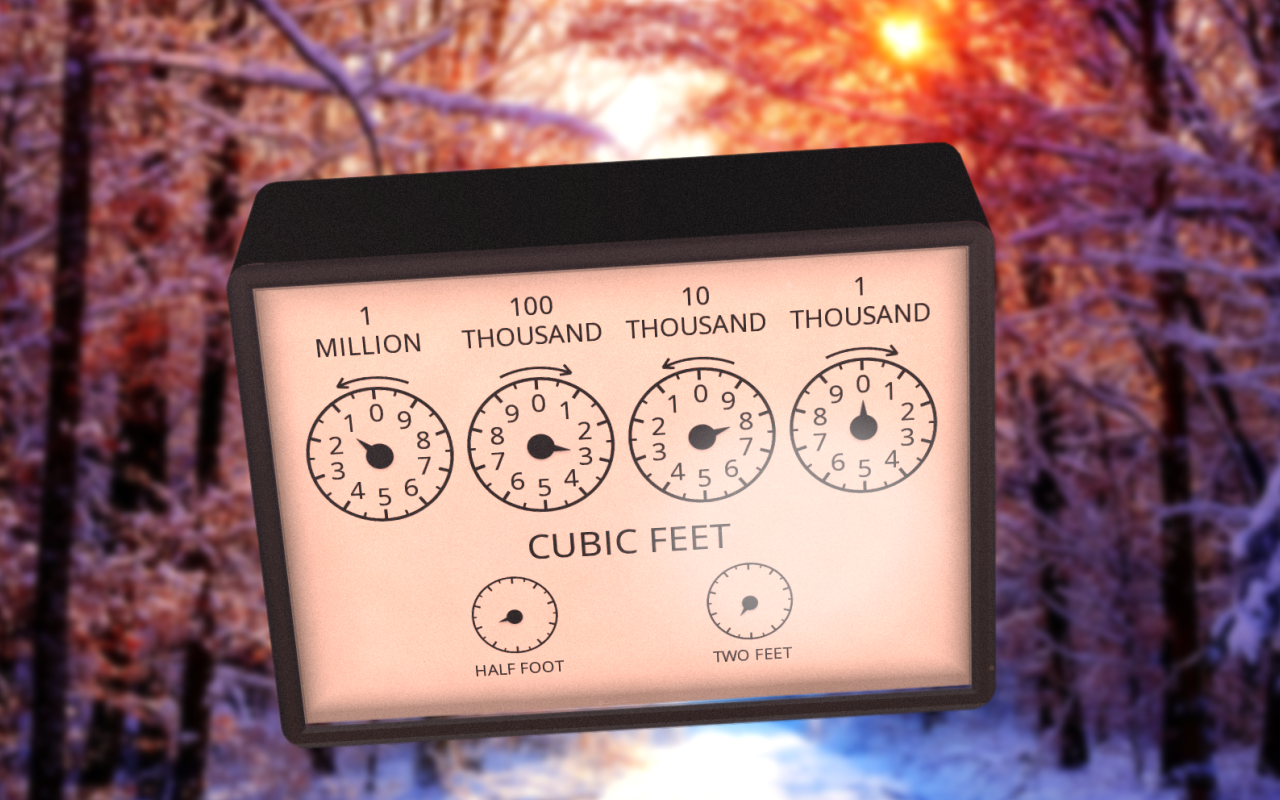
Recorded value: 128000
